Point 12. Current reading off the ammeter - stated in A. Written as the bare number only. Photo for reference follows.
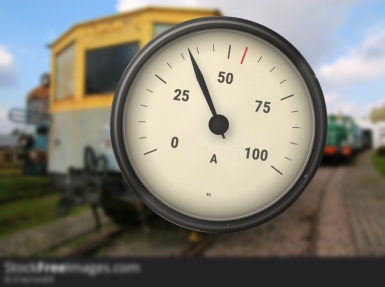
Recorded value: 37.5
